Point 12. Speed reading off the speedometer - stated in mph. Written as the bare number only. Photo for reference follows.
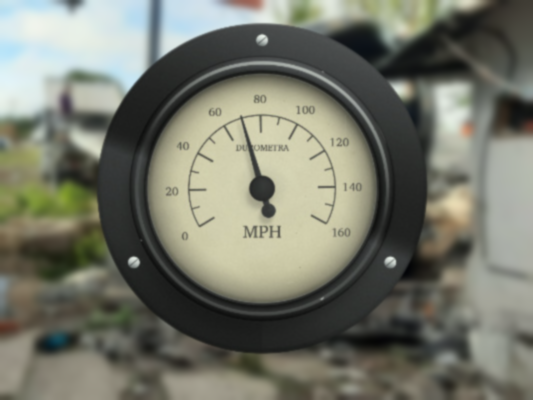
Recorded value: 70
